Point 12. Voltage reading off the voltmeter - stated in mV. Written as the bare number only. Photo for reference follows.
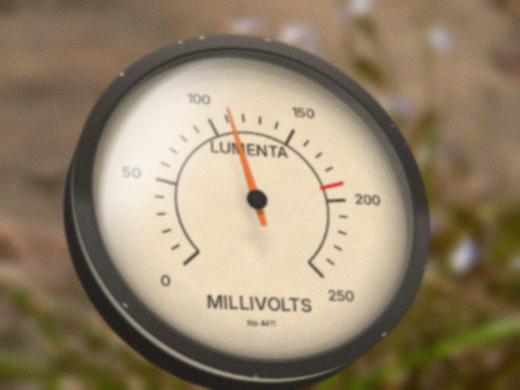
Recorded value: 110
